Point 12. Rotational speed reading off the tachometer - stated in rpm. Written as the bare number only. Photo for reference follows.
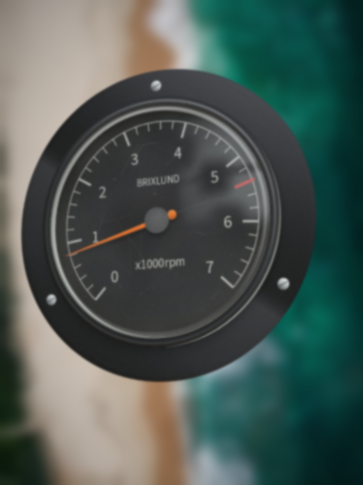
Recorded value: 800
